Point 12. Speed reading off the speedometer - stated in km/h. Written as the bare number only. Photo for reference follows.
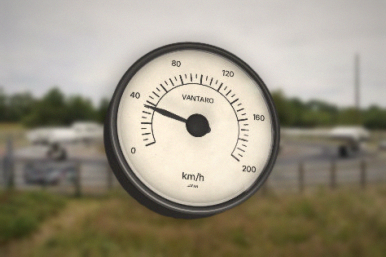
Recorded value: 35
